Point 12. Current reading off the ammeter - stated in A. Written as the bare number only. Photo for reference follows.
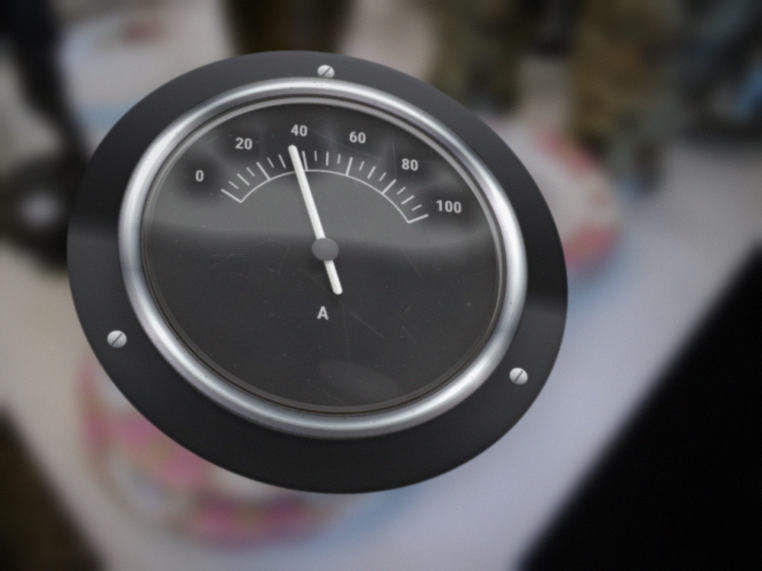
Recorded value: 35
